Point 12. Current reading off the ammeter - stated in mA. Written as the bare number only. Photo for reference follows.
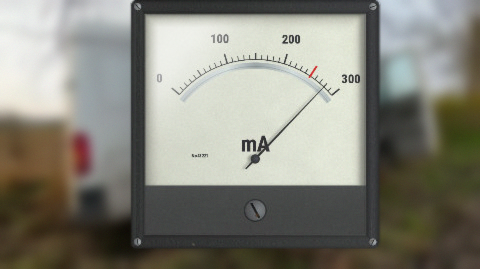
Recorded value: 280
